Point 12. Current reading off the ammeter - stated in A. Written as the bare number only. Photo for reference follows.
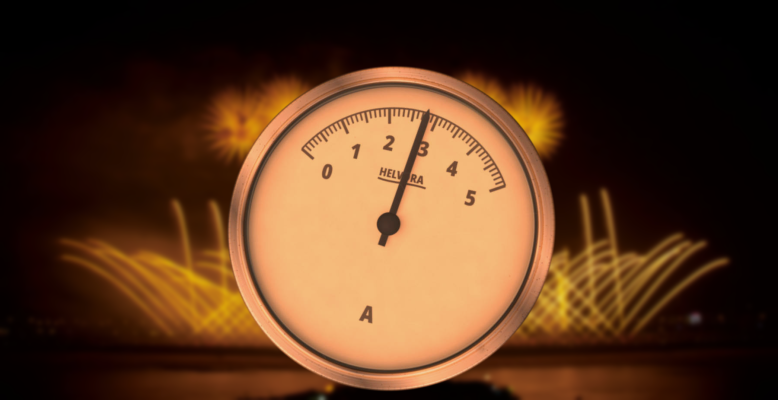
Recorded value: 2.8
